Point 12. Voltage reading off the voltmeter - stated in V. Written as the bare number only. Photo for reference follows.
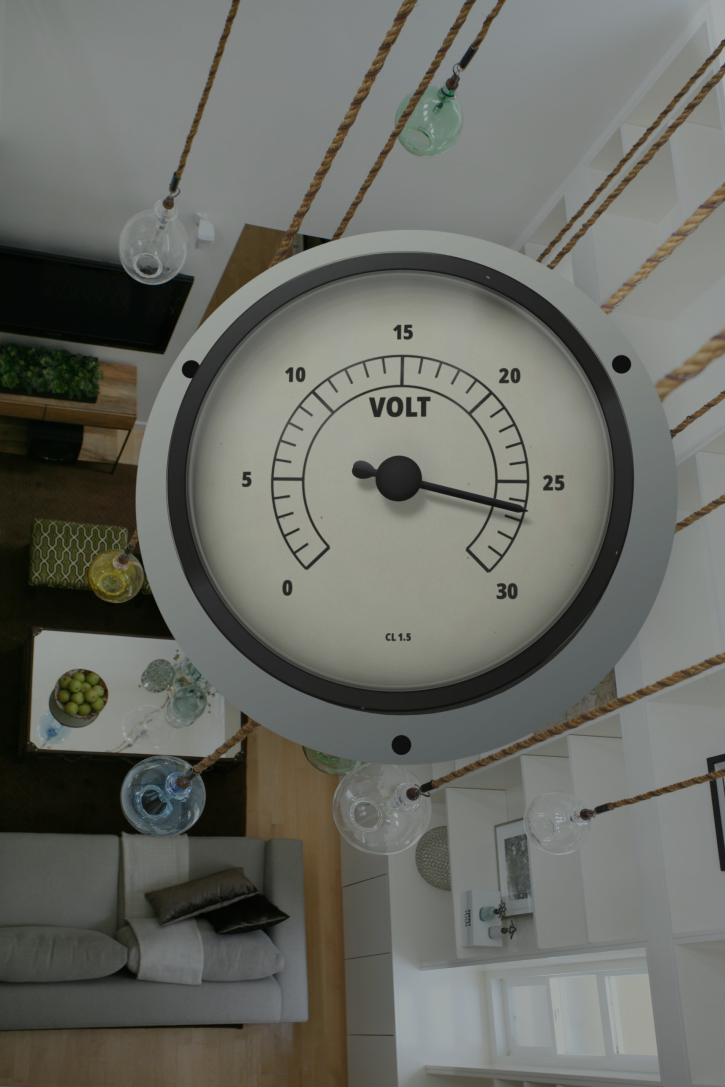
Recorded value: 26.5
